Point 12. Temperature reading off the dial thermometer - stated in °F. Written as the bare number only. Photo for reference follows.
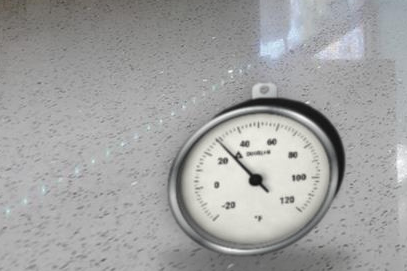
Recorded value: 30
